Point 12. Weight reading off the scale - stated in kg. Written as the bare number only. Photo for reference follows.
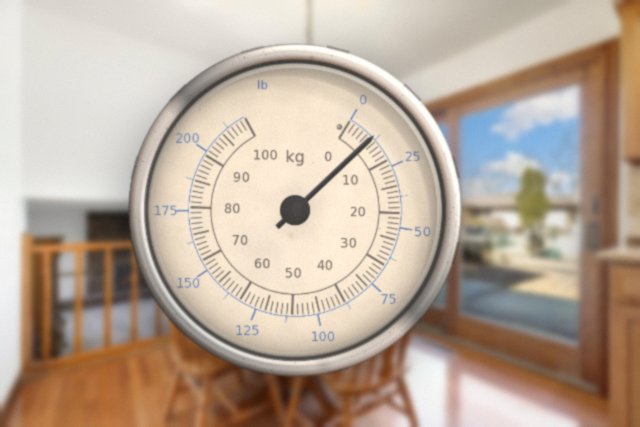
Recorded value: 5
